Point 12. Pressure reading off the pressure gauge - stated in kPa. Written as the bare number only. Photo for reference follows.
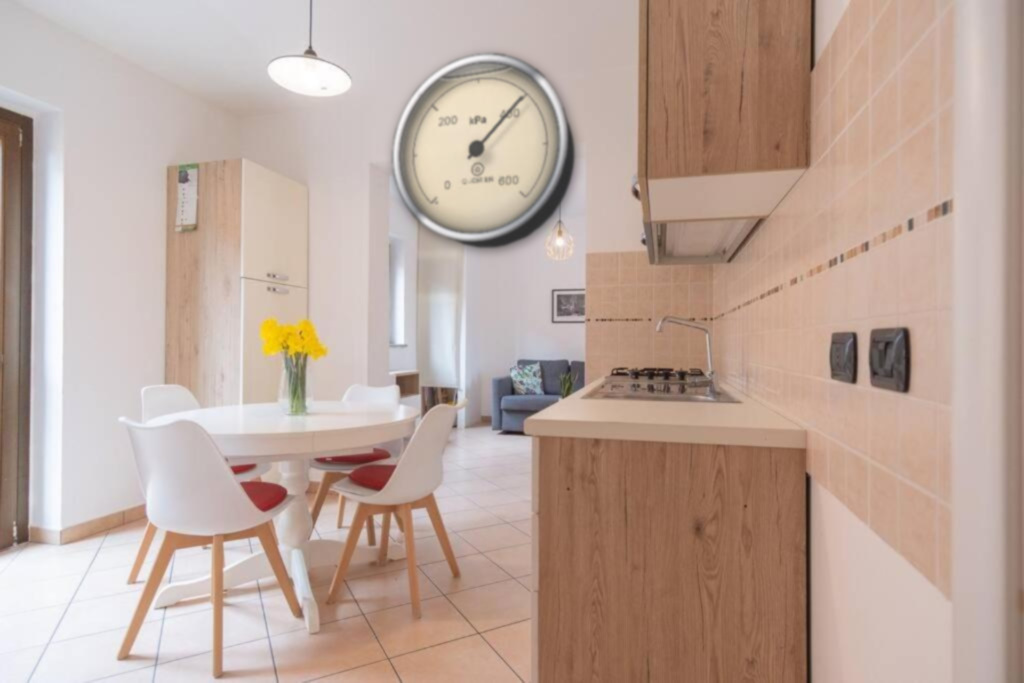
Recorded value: 400
